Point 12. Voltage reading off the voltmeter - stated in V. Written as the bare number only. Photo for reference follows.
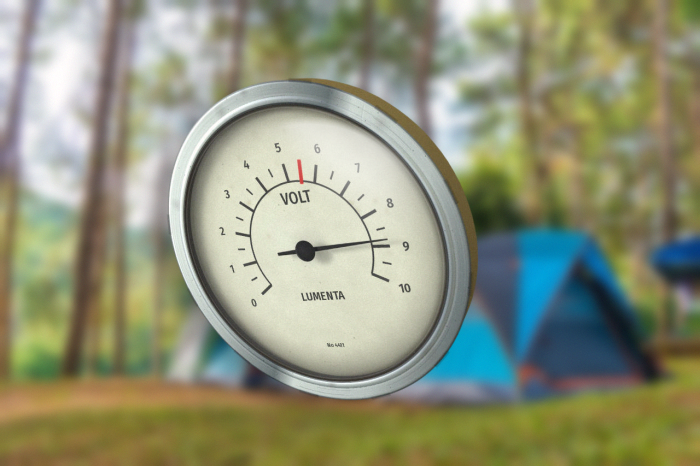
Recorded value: 8.75
